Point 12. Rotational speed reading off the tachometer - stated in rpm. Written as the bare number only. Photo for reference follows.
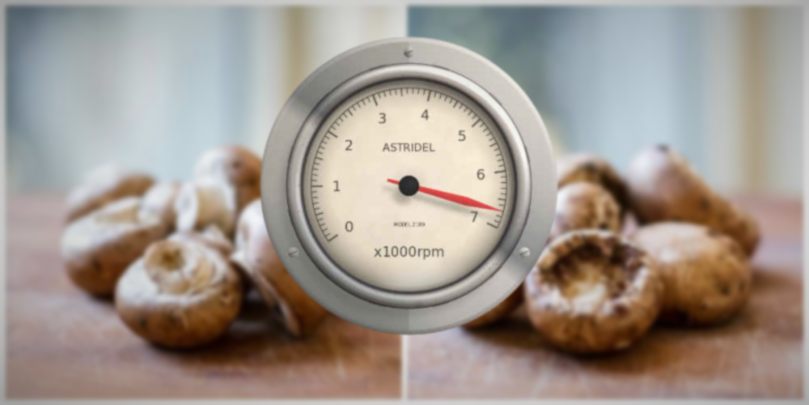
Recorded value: 6700
